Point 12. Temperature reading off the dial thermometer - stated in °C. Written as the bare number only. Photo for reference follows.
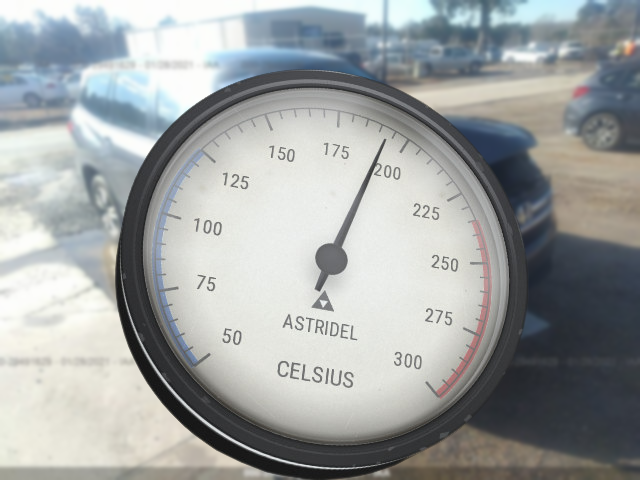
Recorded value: 192.5
